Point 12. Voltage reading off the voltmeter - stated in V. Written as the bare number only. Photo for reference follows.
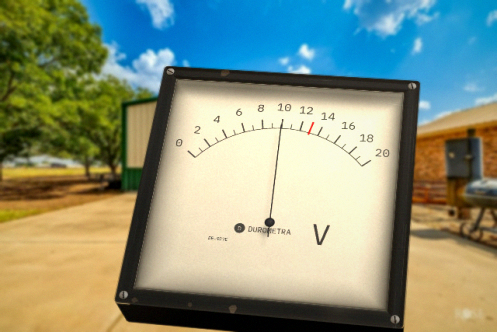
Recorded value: 10
